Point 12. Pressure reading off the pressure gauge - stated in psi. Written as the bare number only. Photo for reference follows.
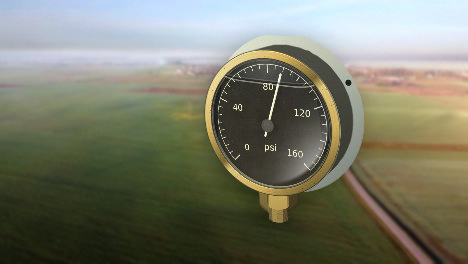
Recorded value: 90
